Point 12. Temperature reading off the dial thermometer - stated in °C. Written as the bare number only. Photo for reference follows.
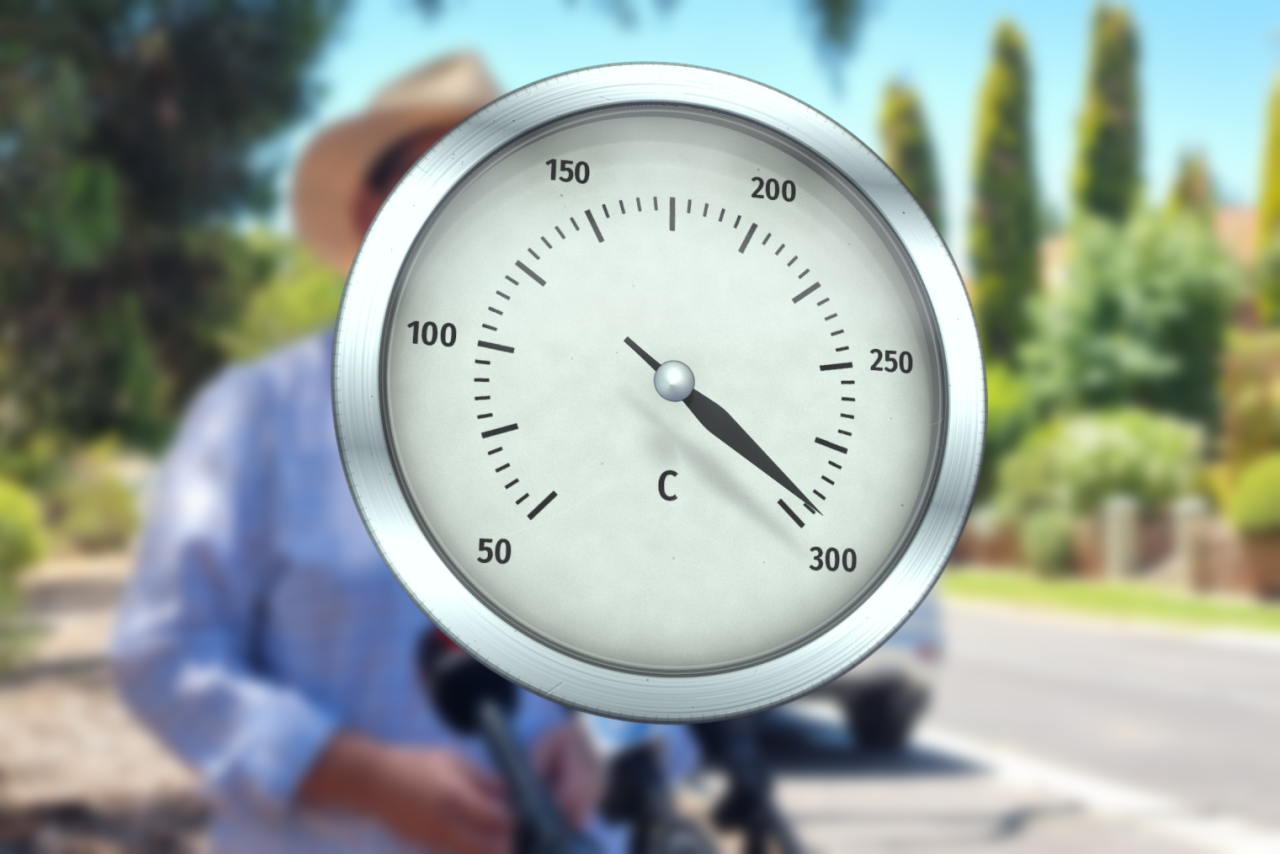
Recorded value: 295
